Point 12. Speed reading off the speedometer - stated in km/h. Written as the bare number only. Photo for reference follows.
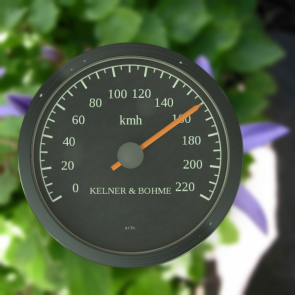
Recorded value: 160
